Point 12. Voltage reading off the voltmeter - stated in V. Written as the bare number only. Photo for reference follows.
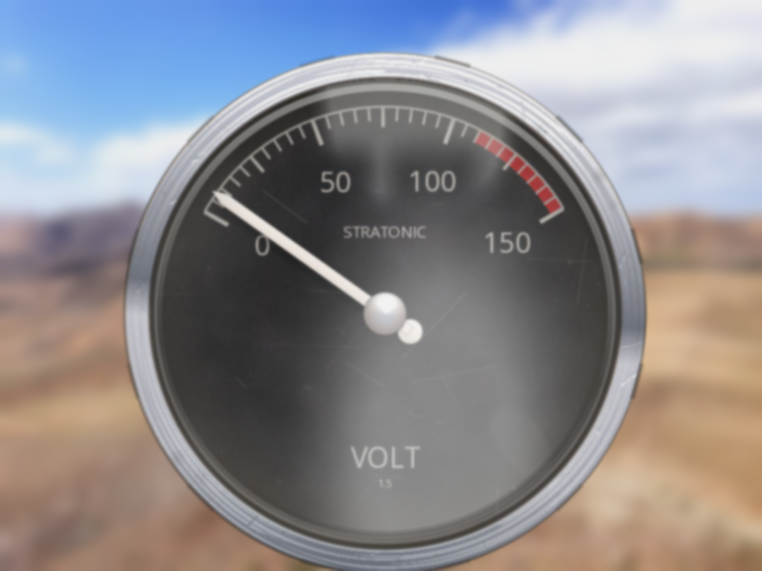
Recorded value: 7.5
